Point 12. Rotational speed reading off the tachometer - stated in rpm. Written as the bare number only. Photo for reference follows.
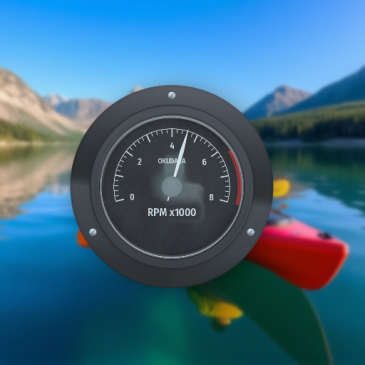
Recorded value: 4600
